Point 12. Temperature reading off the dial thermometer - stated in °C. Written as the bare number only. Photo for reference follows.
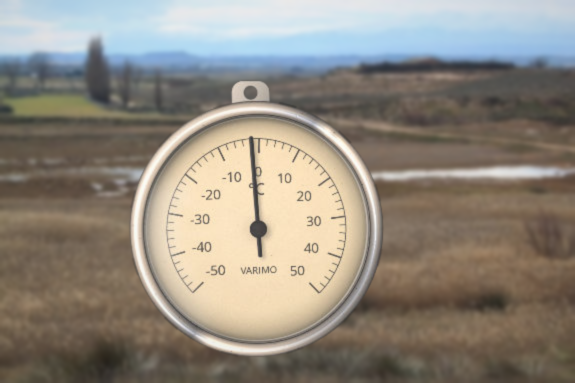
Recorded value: -2
